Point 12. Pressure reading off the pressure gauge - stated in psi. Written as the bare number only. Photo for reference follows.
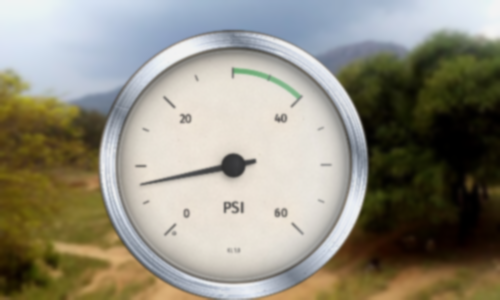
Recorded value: 7.5
